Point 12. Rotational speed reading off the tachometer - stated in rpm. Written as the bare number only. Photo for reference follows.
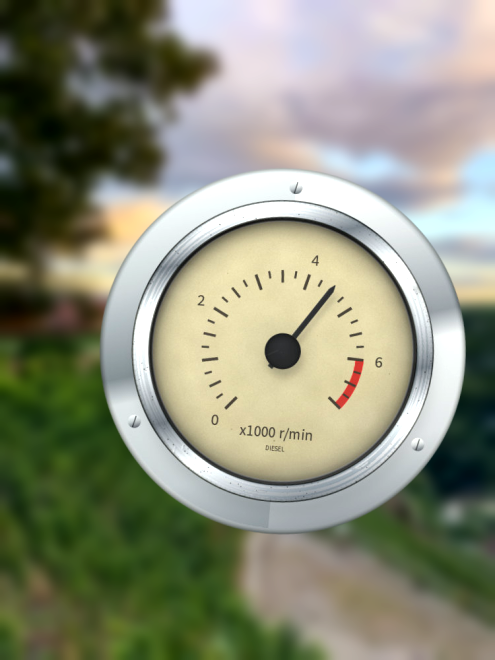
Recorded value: 4500
